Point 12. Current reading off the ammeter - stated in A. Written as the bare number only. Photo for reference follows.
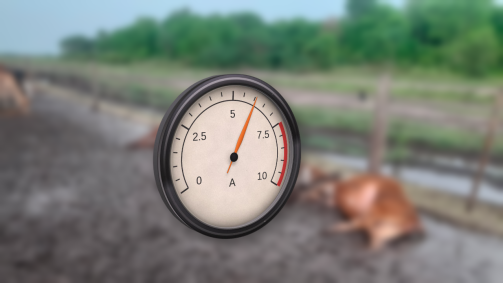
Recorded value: 6
